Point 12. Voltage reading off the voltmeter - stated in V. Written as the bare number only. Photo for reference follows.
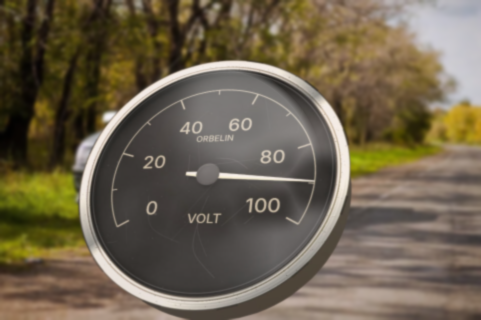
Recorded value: 90
